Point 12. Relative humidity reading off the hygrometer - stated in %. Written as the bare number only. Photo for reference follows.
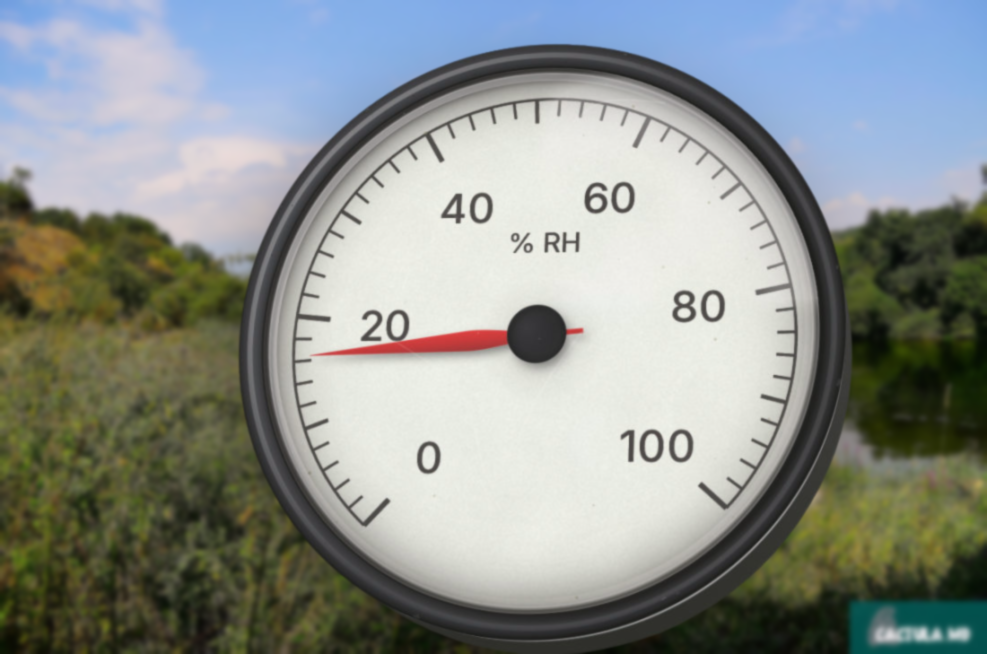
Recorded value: 16
